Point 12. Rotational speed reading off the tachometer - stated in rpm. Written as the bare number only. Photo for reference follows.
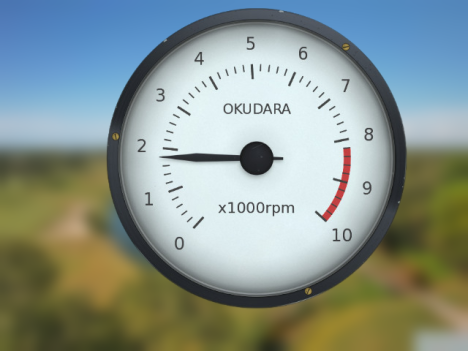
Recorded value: 1800
